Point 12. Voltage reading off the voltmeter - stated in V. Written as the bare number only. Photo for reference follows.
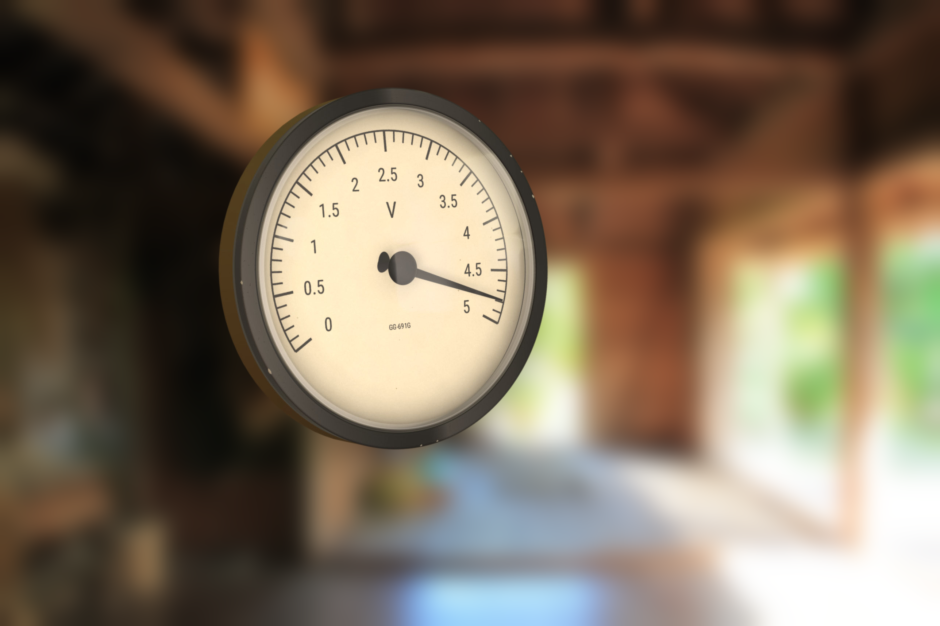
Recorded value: 4.8
